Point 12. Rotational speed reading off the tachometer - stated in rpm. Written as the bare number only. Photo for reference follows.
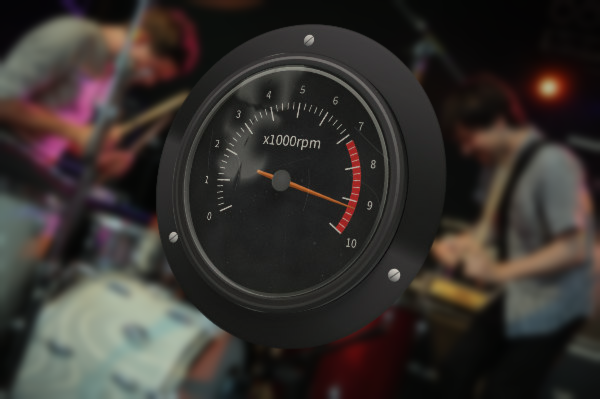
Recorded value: 9200
